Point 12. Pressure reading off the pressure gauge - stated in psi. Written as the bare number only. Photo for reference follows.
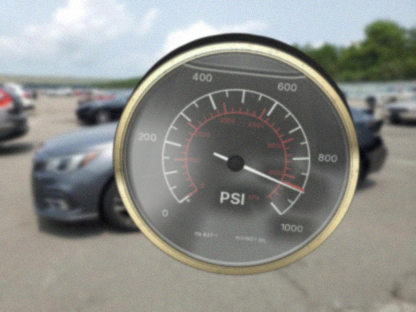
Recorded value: 900
